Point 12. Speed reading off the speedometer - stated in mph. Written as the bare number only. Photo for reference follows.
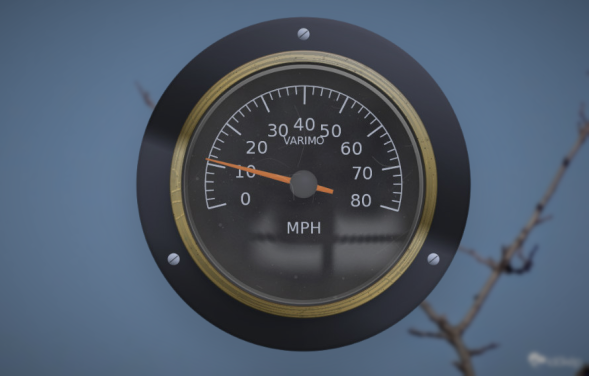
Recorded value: 11
